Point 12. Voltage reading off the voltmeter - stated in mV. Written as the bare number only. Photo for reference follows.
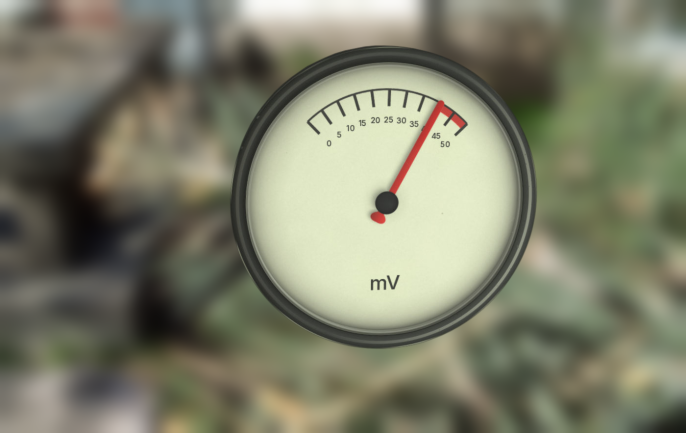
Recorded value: 40
